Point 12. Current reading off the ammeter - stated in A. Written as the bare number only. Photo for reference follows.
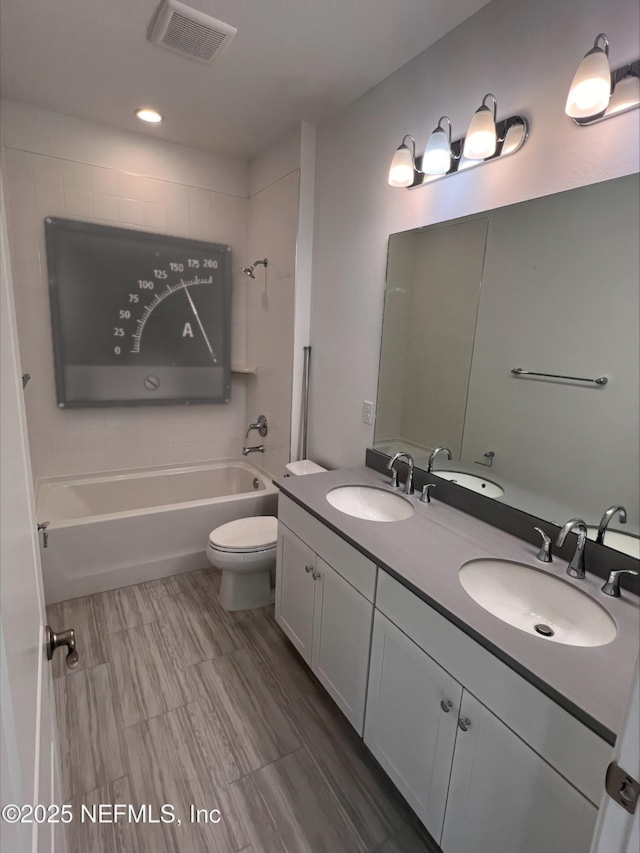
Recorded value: 150
